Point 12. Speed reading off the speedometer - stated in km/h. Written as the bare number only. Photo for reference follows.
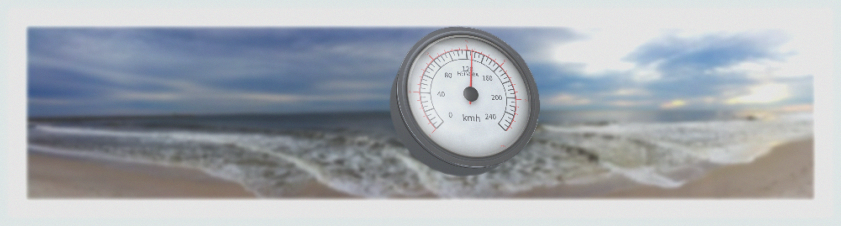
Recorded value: 125
